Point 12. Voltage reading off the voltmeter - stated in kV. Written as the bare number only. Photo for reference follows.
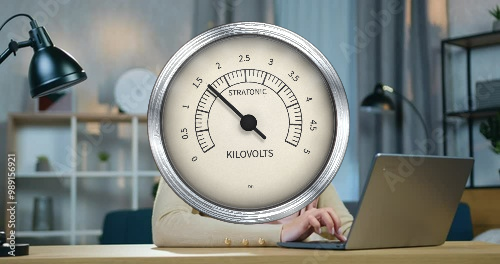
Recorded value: 1.6
